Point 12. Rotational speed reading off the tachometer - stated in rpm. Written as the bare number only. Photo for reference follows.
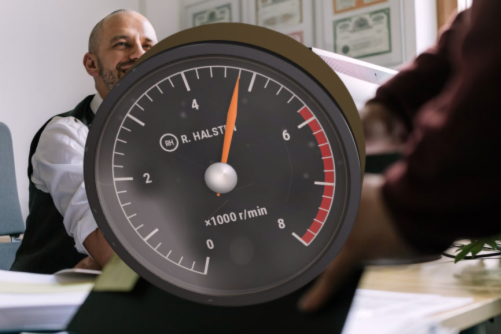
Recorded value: 4800
